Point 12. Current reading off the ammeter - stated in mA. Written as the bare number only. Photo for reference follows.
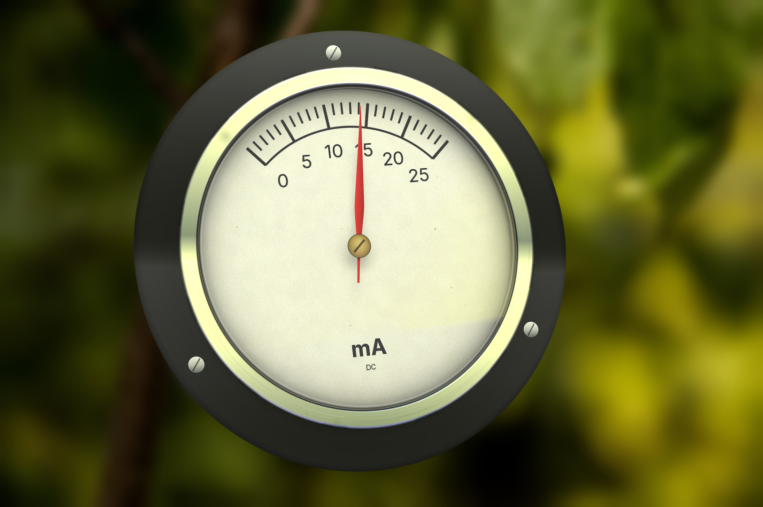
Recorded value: 14
